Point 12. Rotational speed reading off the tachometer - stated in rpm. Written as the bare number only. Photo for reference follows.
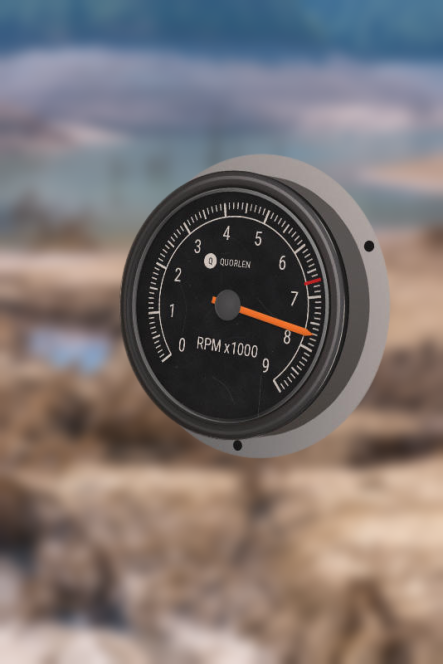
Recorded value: 7700
